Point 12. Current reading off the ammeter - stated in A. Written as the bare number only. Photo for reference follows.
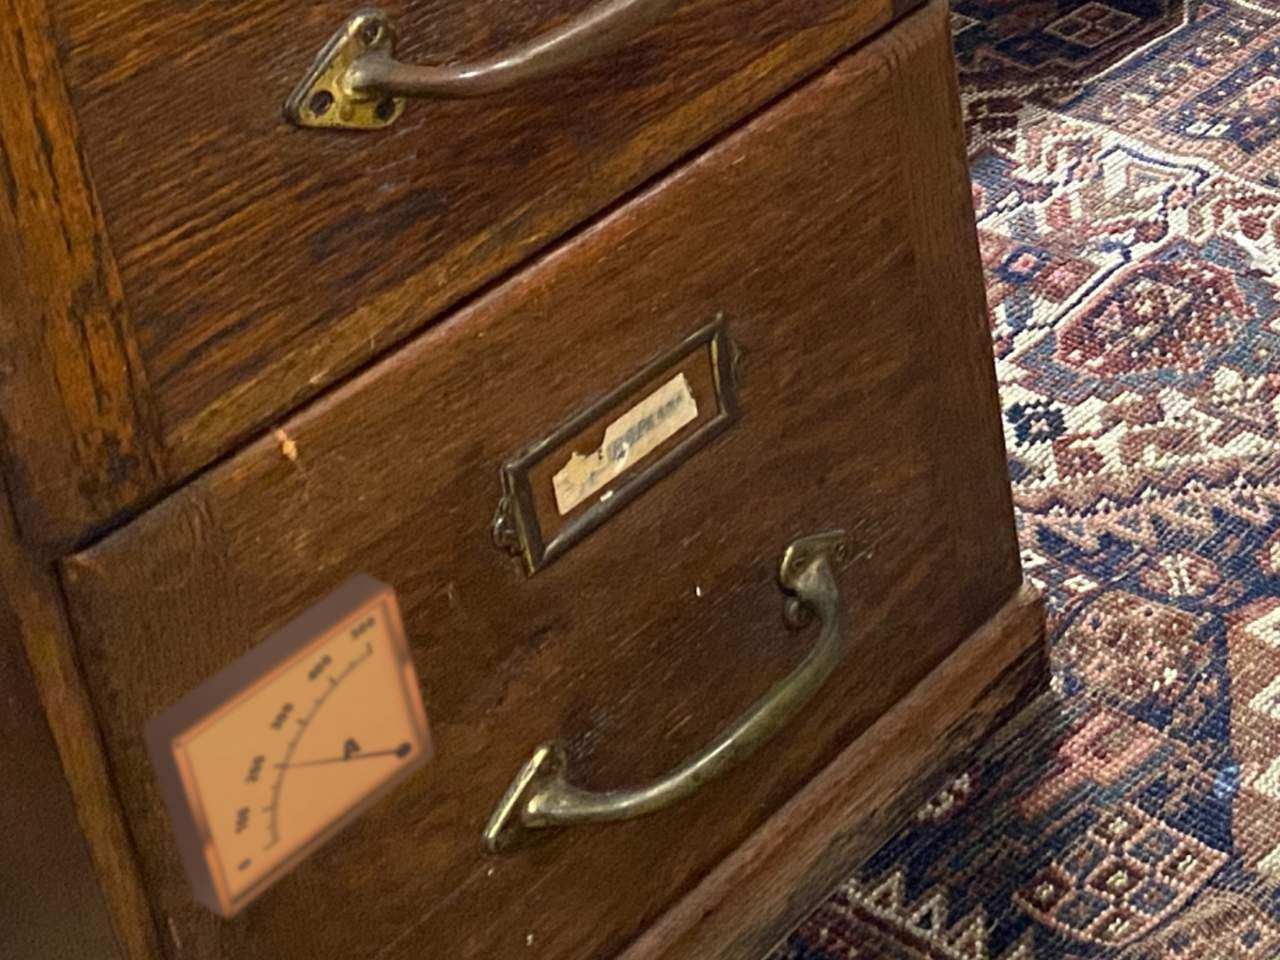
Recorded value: 200
